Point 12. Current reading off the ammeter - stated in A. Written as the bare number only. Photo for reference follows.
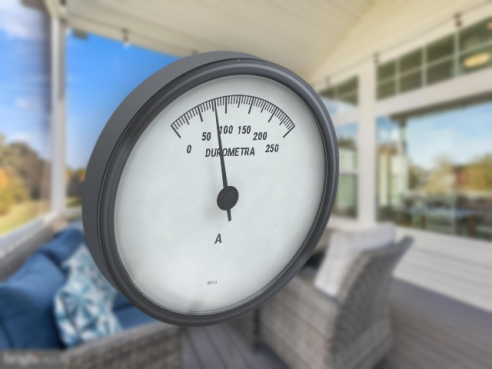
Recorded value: 75
